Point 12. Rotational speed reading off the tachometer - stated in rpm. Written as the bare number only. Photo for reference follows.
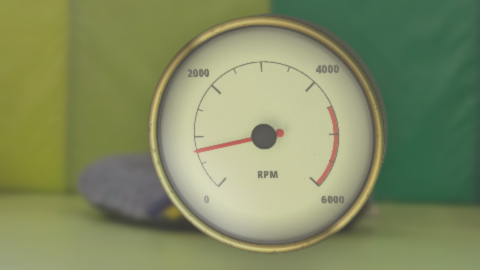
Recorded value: 750
